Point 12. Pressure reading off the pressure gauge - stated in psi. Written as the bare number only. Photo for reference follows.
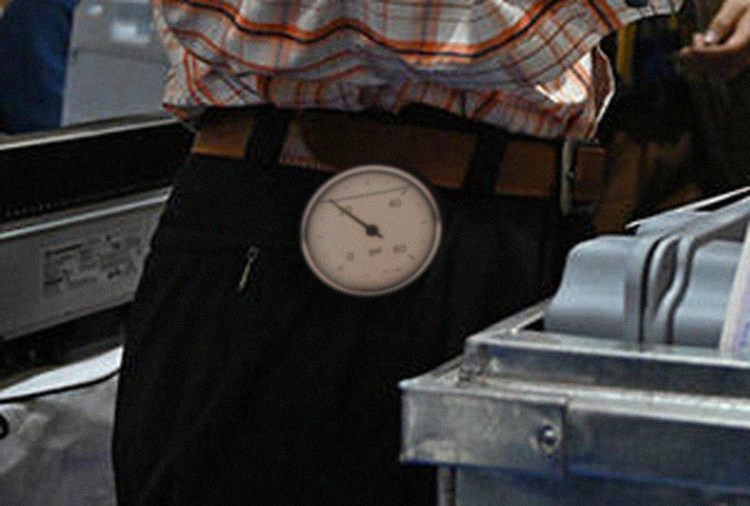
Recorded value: 20
